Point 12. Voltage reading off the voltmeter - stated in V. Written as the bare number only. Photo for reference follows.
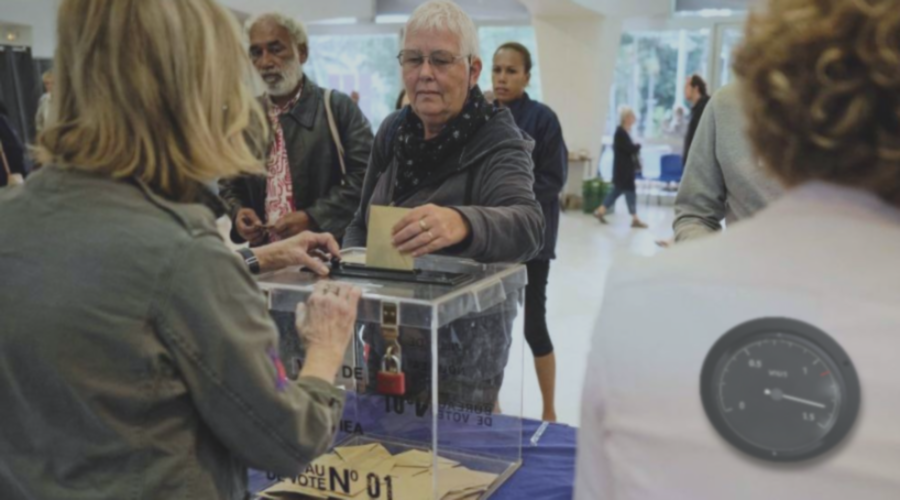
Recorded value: 1.35
